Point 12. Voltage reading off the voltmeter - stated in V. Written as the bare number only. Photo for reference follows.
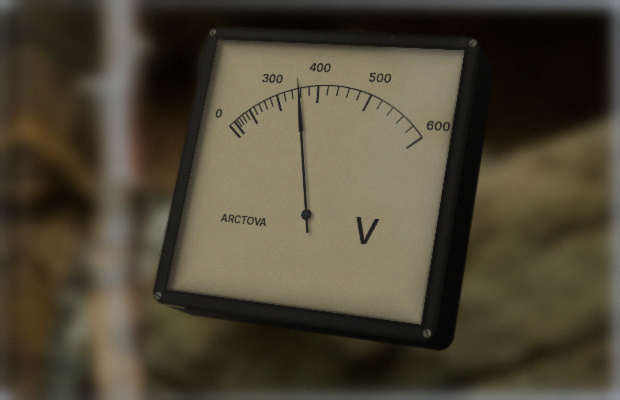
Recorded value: 360
